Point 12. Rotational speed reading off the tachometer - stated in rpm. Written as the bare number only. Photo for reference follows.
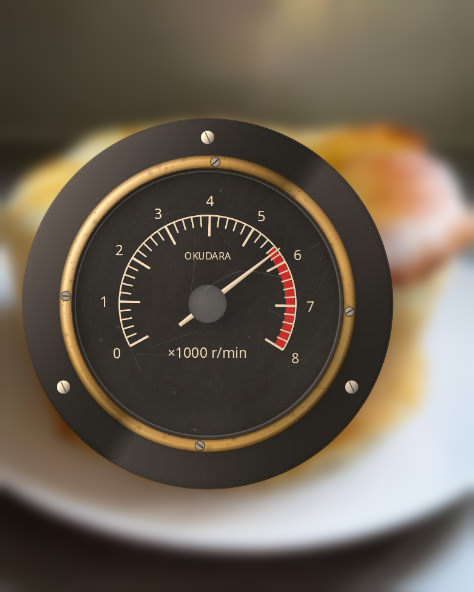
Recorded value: 5700
